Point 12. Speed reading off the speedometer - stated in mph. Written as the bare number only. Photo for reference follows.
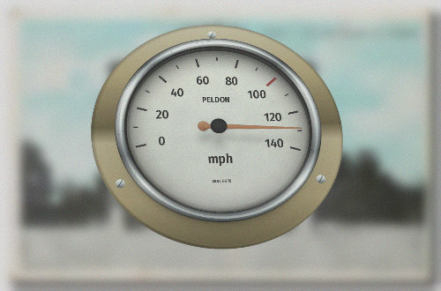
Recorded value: 130
